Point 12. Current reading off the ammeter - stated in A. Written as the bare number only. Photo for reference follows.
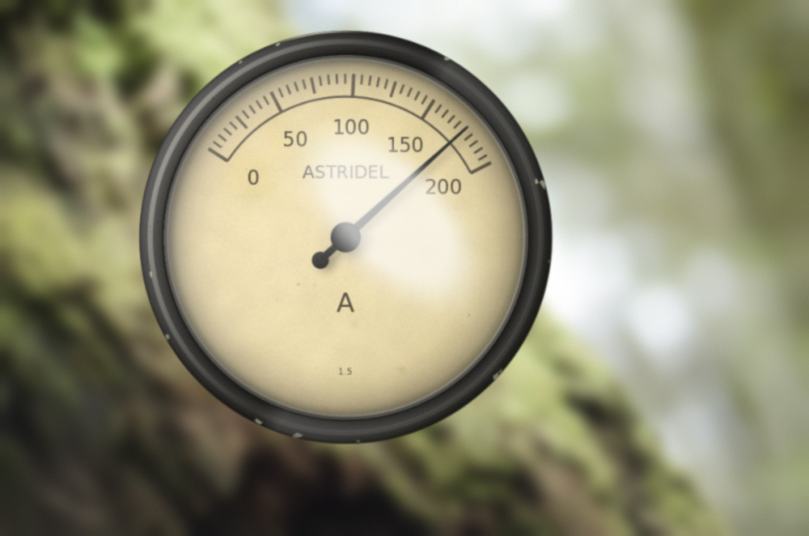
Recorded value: 175
